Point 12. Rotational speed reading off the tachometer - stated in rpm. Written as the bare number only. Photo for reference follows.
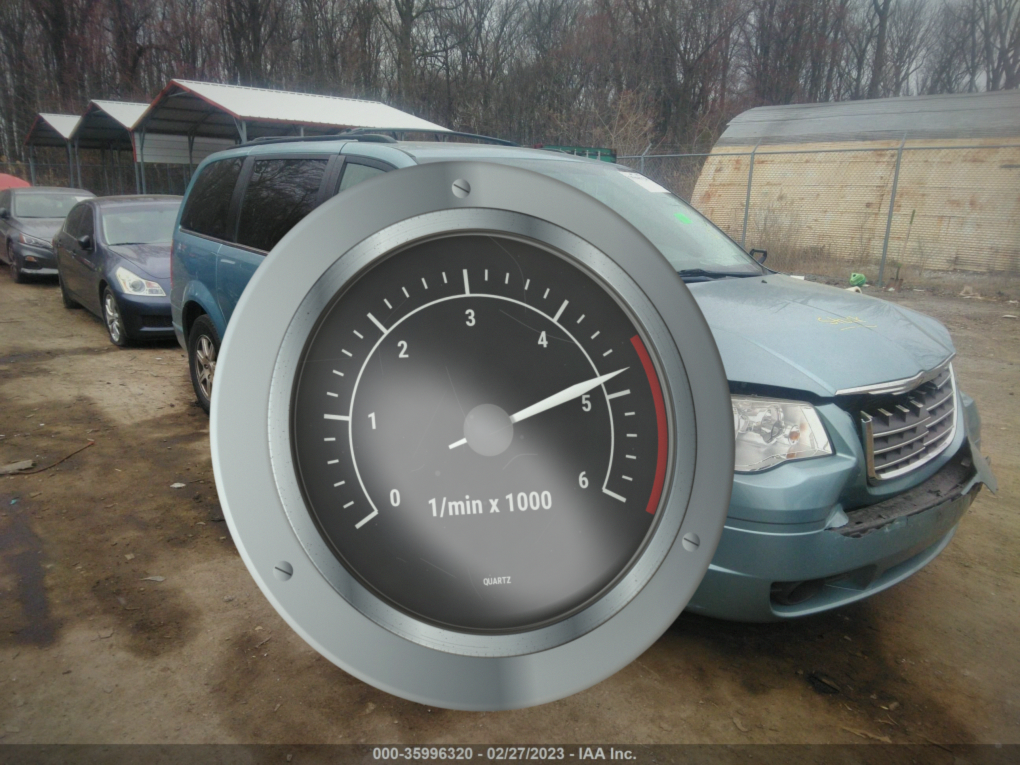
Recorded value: 4800
